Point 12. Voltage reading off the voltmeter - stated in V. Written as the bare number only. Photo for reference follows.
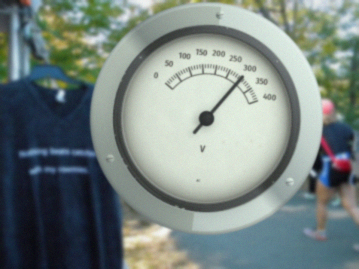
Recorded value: 300
